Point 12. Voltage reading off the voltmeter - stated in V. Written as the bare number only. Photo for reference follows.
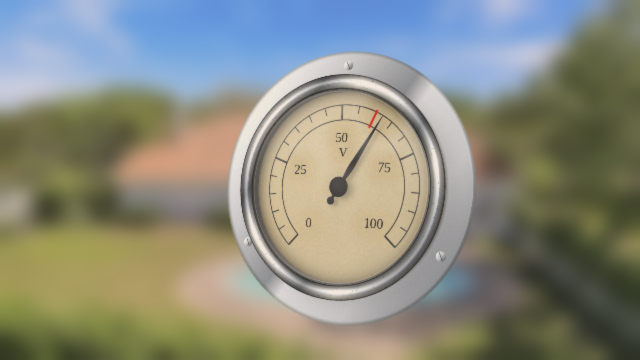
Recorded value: 62.5
